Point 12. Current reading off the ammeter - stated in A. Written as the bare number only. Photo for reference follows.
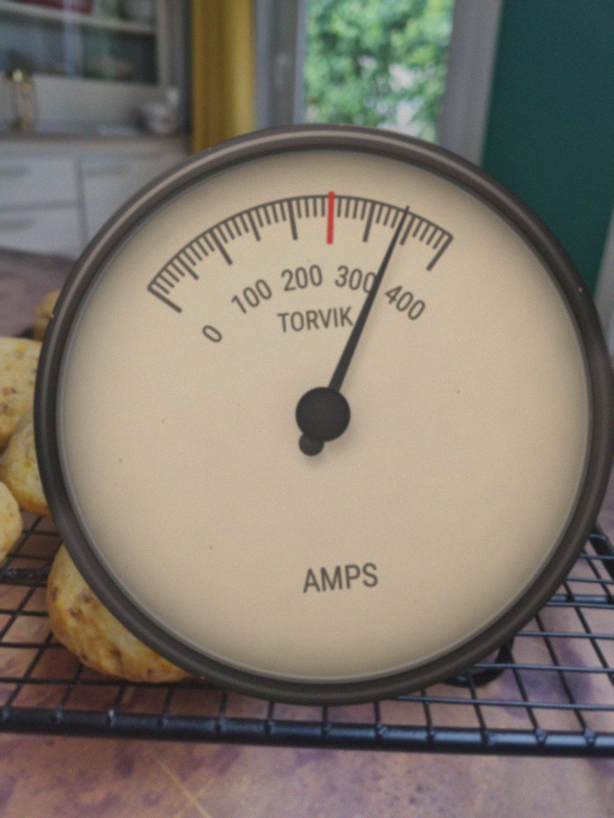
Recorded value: 340
